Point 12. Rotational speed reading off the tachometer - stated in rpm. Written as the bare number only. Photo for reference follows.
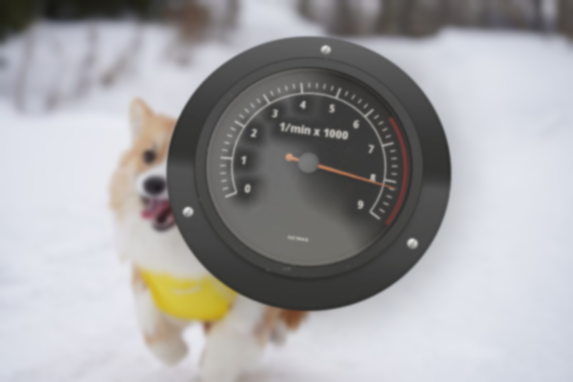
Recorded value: 8200
